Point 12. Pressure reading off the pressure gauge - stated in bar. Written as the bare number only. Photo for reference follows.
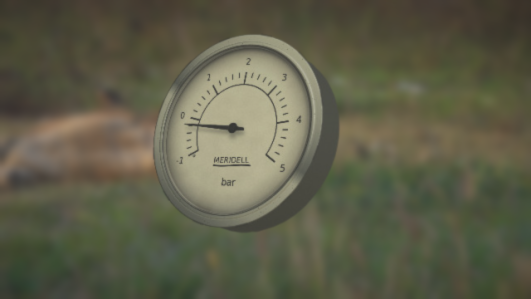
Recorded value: -0.2
